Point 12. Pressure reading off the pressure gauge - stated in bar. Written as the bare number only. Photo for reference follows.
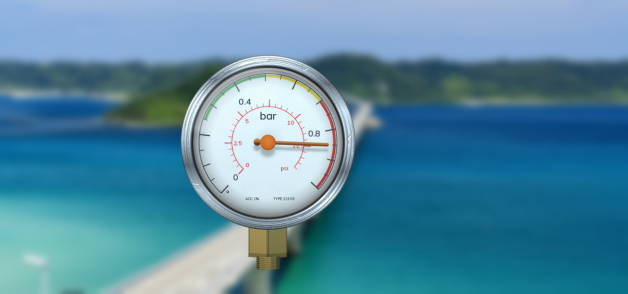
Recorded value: 0.85
